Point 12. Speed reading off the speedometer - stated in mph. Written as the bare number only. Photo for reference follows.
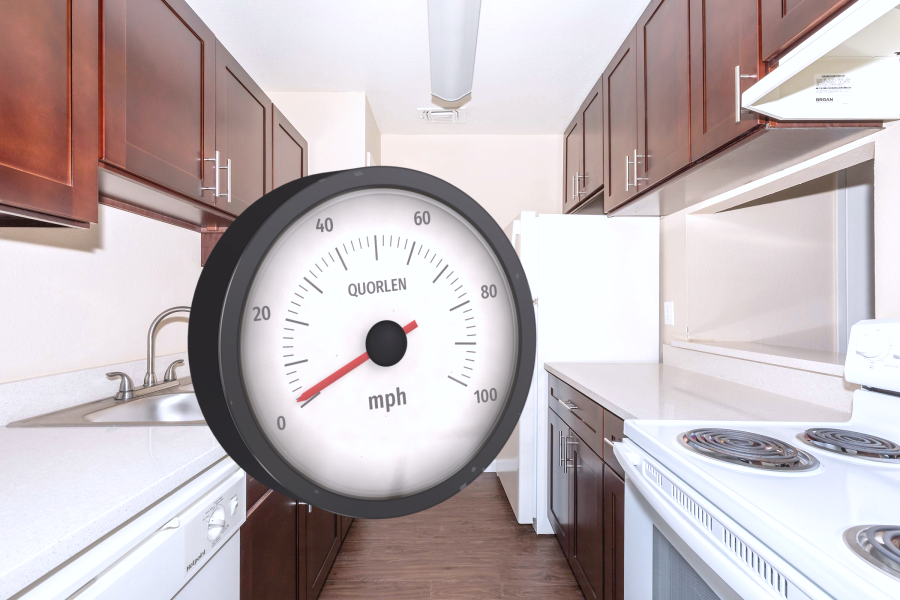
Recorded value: 2
